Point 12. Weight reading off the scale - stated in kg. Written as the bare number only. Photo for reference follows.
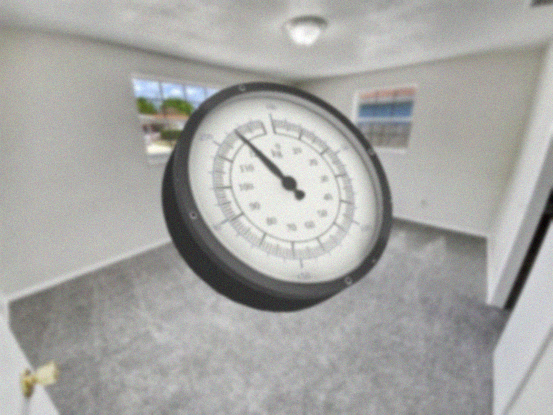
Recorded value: 120
